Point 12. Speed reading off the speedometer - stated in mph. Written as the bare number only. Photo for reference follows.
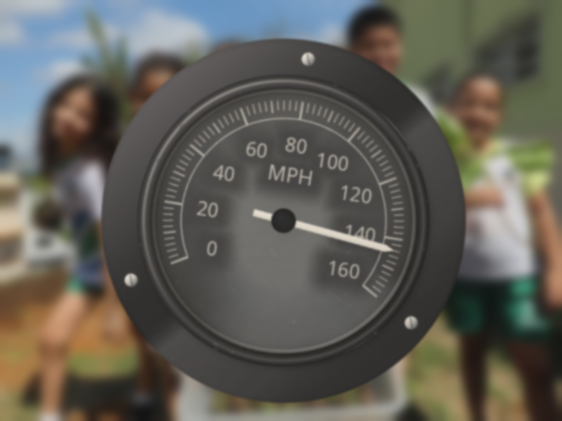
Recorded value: 144
